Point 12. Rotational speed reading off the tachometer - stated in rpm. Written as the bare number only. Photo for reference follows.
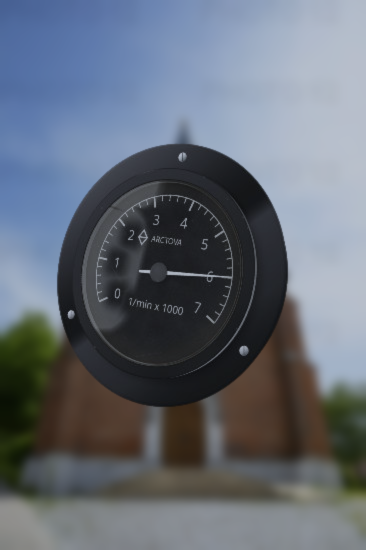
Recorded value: 6000
